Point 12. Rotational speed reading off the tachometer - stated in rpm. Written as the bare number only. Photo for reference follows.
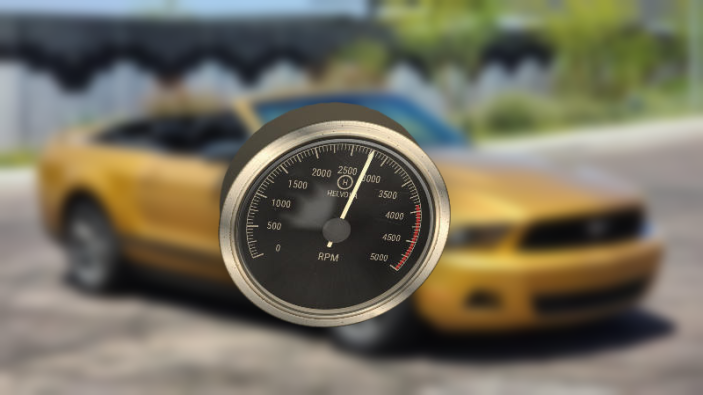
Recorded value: 2750
